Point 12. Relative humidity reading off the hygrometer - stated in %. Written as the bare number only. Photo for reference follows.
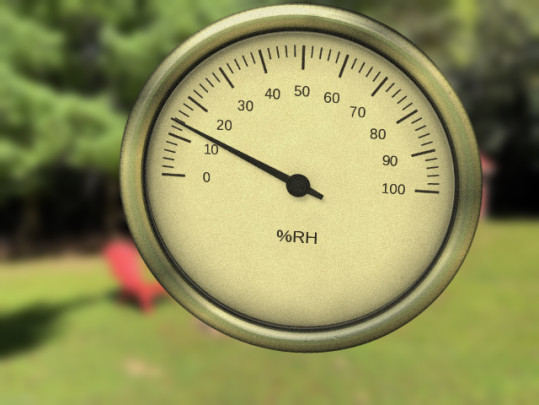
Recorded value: 14
